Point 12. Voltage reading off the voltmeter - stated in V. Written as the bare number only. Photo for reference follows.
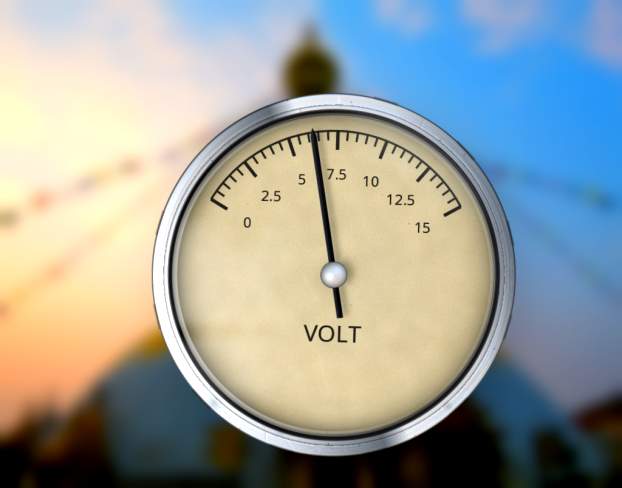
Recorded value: 6.25
